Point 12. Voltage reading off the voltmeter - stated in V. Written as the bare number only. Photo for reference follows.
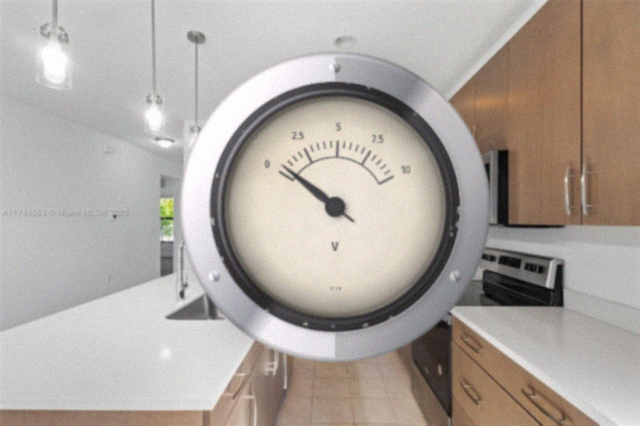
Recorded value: 0.5
